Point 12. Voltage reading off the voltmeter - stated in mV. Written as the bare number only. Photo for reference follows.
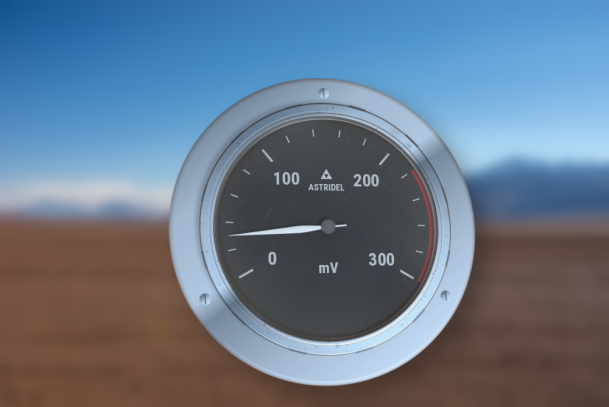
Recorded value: 30
